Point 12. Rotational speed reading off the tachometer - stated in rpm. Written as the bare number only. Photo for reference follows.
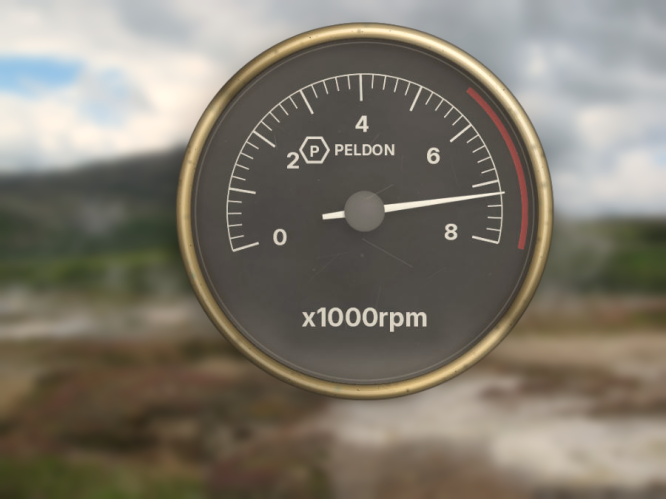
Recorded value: 7200
